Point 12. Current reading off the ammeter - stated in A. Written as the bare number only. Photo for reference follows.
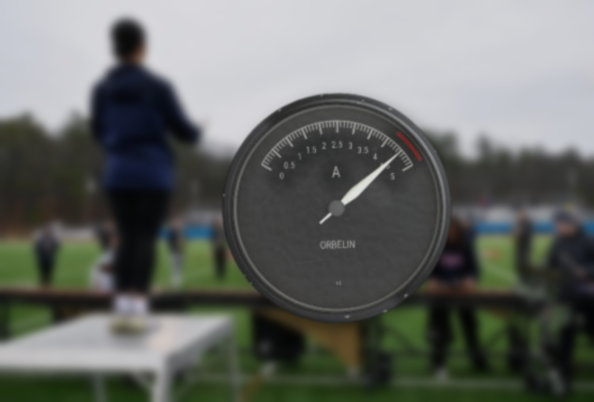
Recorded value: 4.5
